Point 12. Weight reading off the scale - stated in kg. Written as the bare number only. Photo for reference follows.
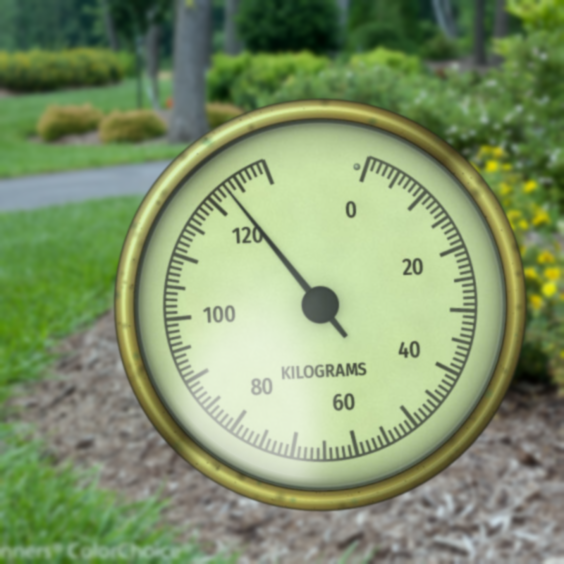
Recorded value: 123
